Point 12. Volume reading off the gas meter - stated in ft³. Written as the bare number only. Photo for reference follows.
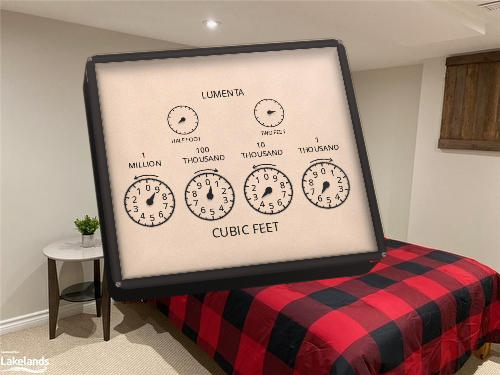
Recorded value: 903600
